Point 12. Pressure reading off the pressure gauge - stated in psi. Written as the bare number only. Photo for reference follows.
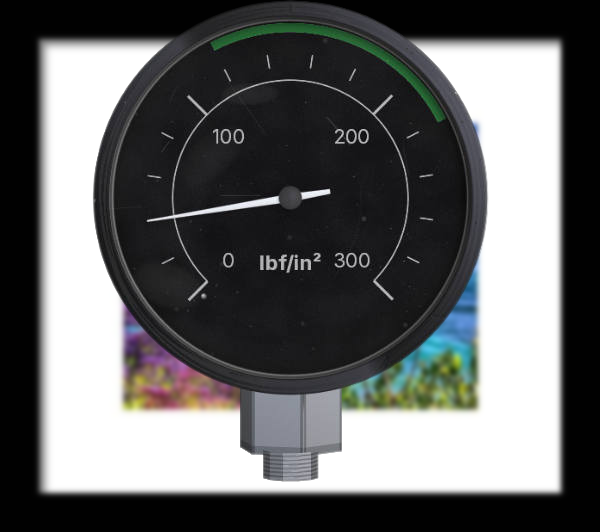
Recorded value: 40
